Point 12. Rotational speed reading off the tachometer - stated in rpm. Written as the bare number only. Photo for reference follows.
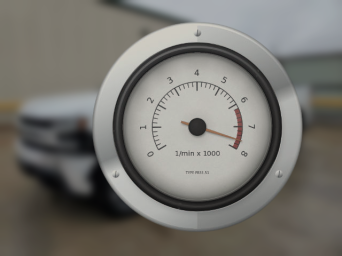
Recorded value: 7600
